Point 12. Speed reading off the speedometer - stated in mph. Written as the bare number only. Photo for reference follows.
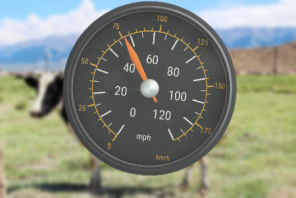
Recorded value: 47.5
